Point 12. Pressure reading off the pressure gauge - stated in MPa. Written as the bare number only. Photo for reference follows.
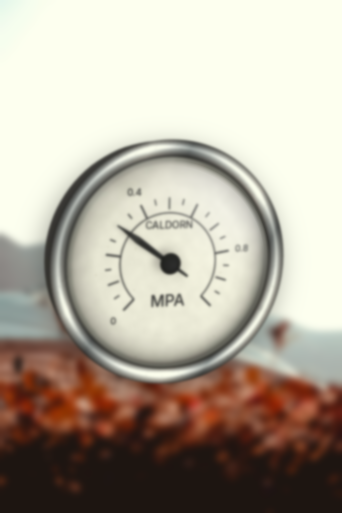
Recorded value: 0.3
